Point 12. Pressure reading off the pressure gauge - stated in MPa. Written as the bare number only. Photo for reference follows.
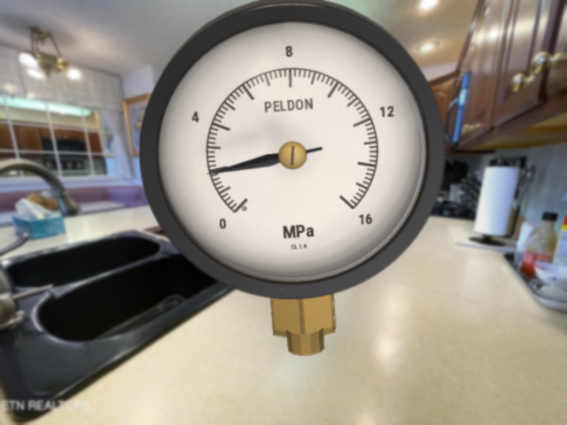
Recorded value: 2
